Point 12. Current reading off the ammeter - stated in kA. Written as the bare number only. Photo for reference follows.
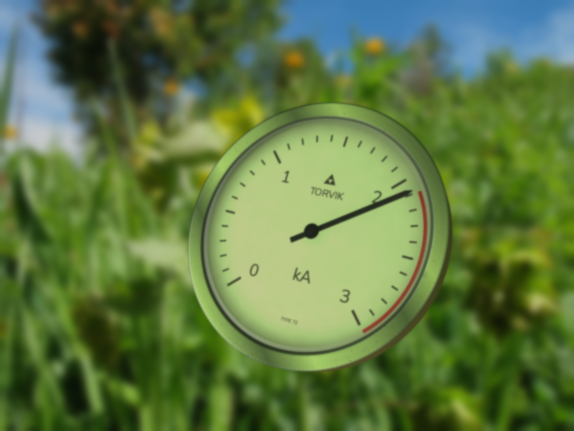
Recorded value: 2.1
